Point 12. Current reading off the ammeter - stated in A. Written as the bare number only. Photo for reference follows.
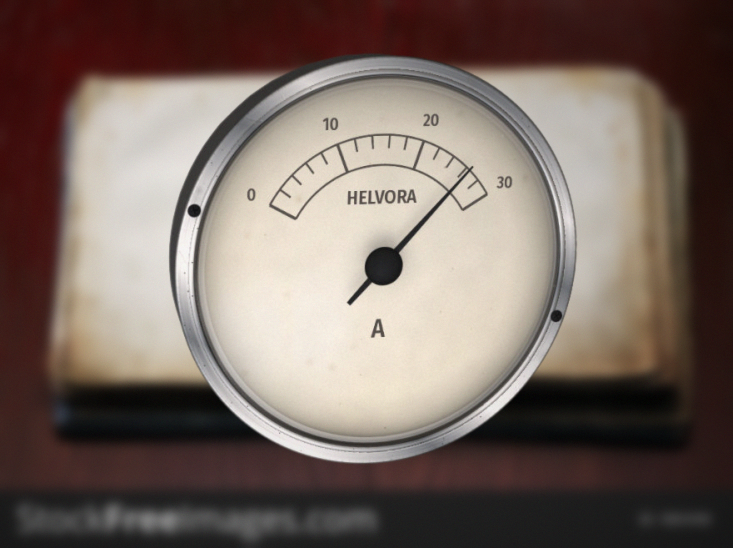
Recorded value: 26
